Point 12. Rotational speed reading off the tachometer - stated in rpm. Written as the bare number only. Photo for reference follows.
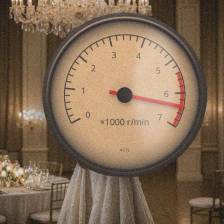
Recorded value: 6400
